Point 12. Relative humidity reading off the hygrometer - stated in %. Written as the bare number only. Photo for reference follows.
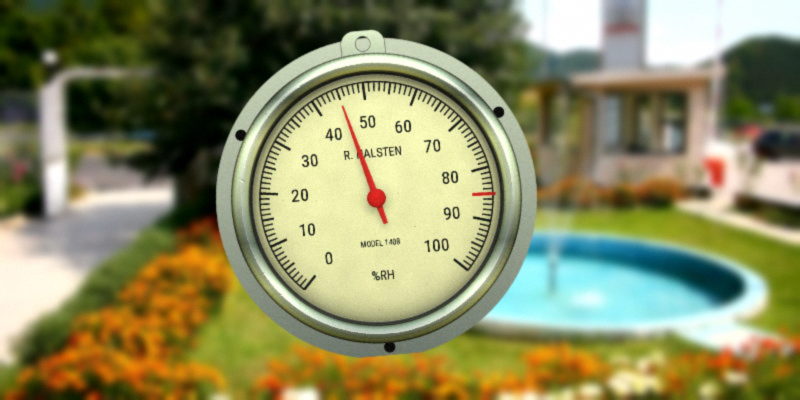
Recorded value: 45
